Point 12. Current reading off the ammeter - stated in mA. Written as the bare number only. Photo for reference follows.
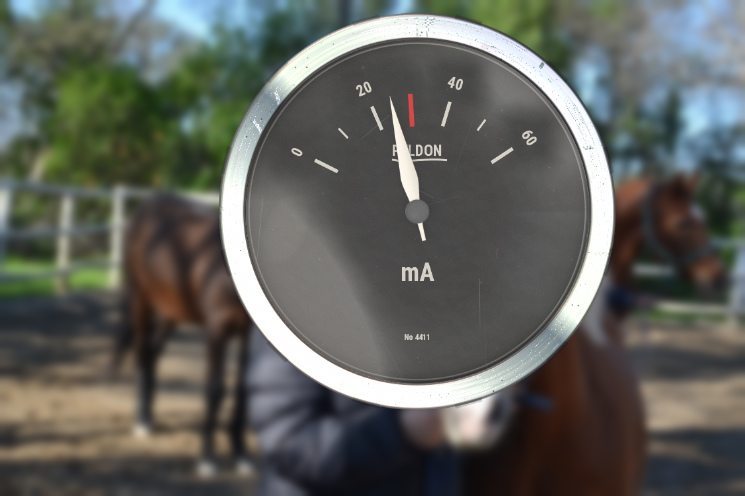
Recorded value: 25
